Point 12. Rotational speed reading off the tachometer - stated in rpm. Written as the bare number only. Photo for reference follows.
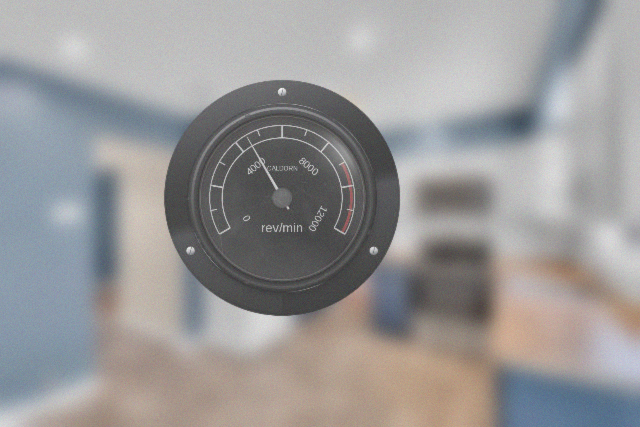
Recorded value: 4500
